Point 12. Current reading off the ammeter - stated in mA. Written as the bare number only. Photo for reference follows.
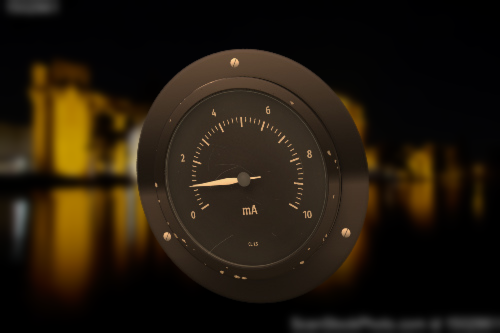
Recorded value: 1
